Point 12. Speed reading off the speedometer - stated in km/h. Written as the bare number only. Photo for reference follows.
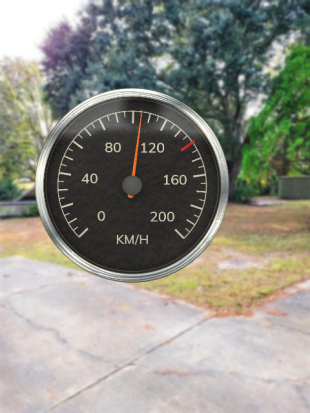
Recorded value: 105
